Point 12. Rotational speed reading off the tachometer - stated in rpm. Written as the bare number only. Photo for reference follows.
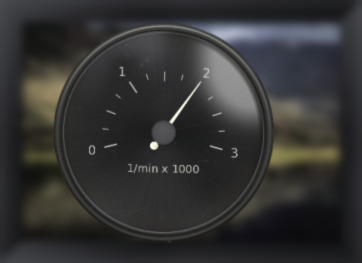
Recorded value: 2000
